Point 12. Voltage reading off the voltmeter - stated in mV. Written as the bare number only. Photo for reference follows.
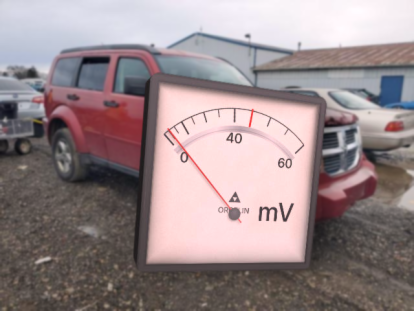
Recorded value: 10
